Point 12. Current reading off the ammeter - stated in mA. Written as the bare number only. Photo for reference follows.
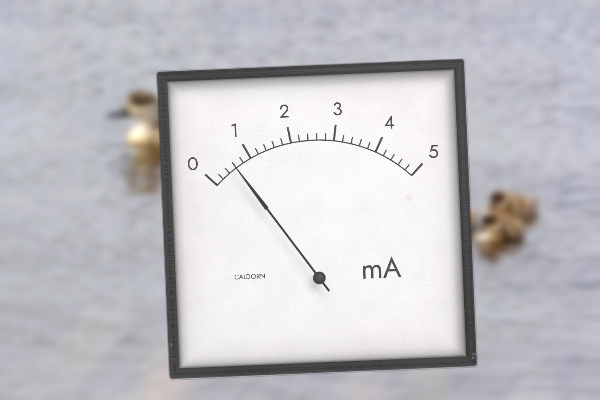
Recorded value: 0.6
